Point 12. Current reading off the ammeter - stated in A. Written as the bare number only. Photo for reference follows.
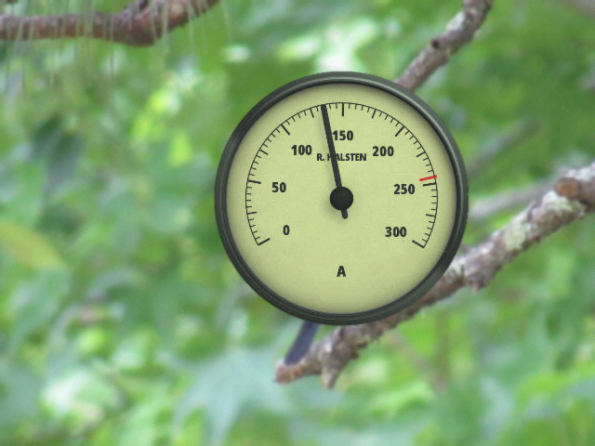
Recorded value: 135
